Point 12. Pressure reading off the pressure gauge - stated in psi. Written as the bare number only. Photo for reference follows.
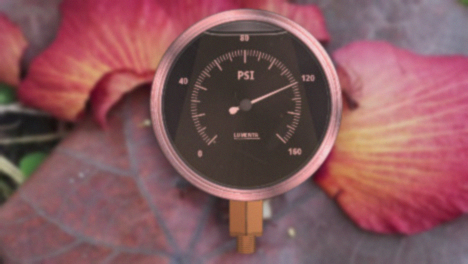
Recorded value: 120
